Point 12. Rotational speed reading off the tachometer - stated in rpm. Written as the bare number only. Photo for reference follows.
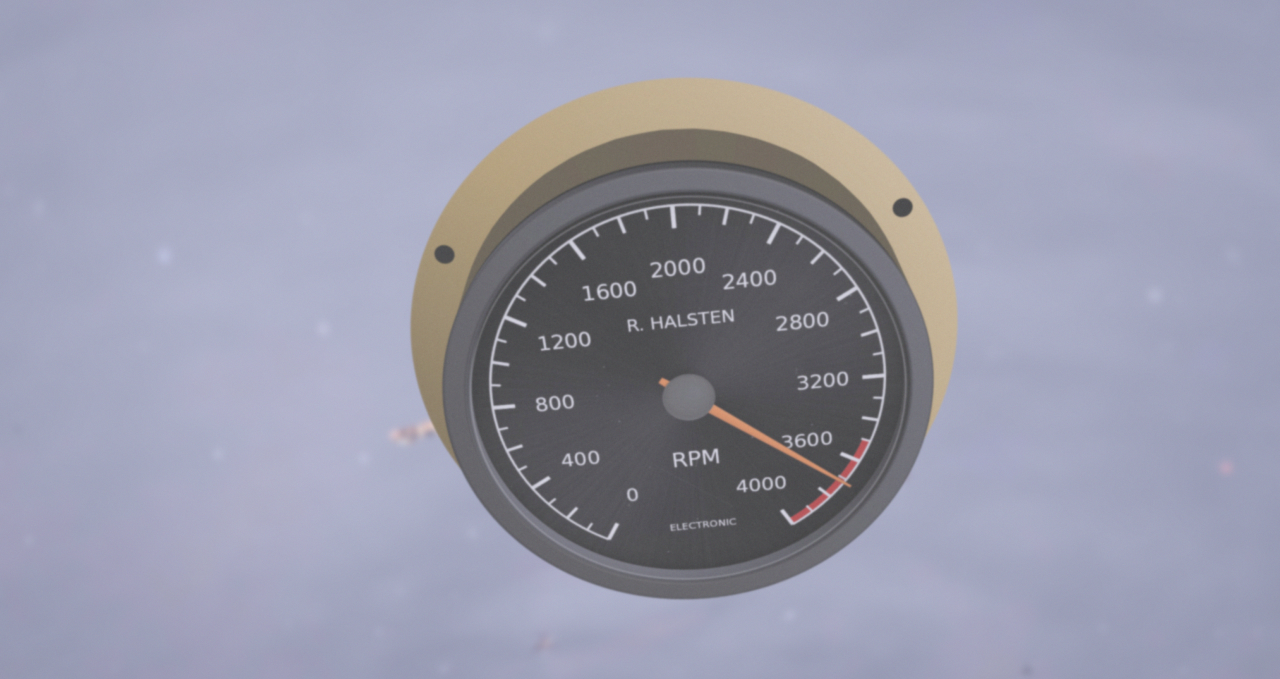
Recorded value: 3700
